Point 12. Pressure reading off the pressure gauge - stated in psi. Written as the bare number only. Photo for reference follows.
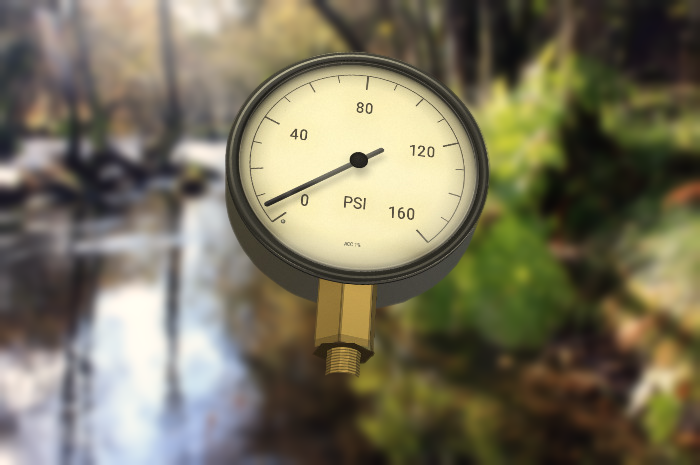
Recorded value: 5
